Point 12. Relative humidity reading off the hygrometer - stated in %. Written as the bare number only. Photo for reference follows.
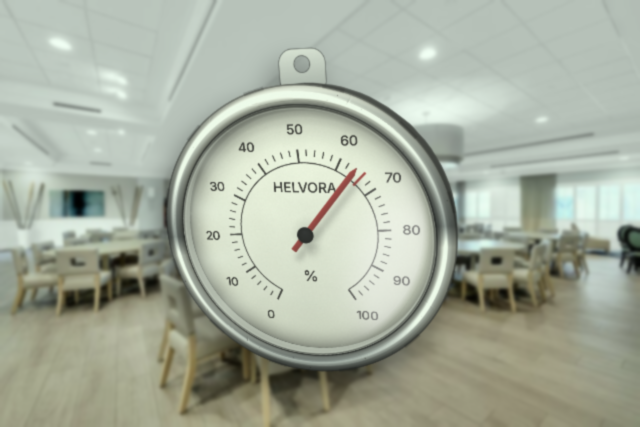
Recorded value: 64
